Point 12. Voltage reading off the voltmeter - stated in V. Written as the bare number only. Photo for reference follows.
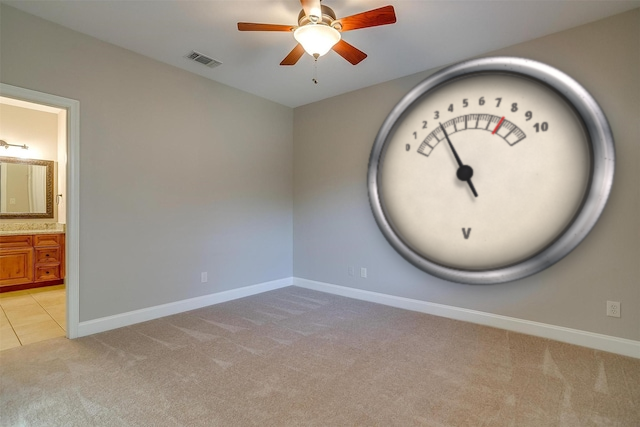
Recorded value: 3
